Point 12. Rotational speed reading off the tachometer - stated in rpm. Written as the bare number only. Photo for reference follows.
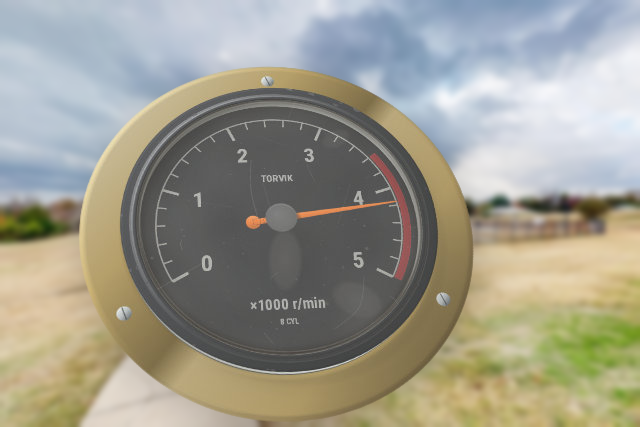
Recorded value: 4200
